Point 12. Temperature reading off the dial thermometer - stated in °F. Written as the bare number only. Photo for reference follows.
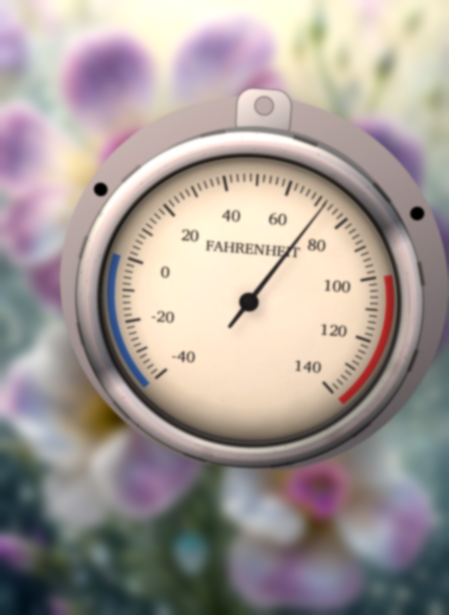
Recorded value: 72
